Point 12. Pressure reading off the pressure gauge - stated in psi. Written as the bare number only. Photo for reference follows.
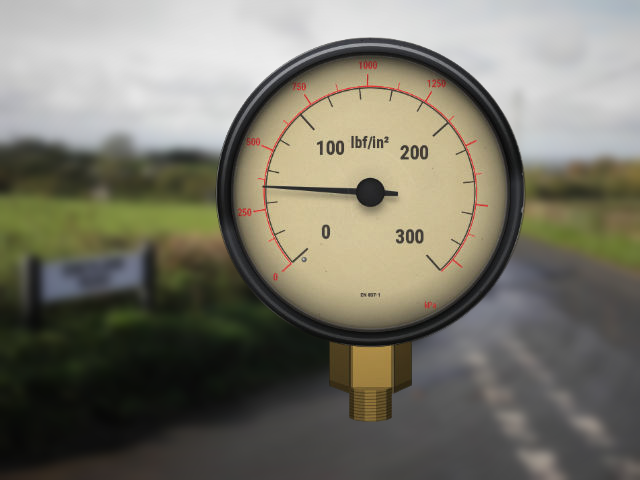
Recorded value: 50
